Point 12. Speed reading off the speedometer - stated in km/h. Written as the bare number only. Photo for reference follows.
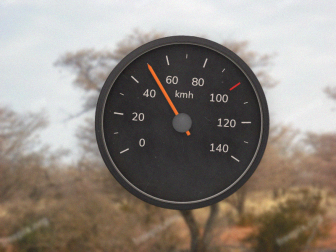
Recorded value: 50
